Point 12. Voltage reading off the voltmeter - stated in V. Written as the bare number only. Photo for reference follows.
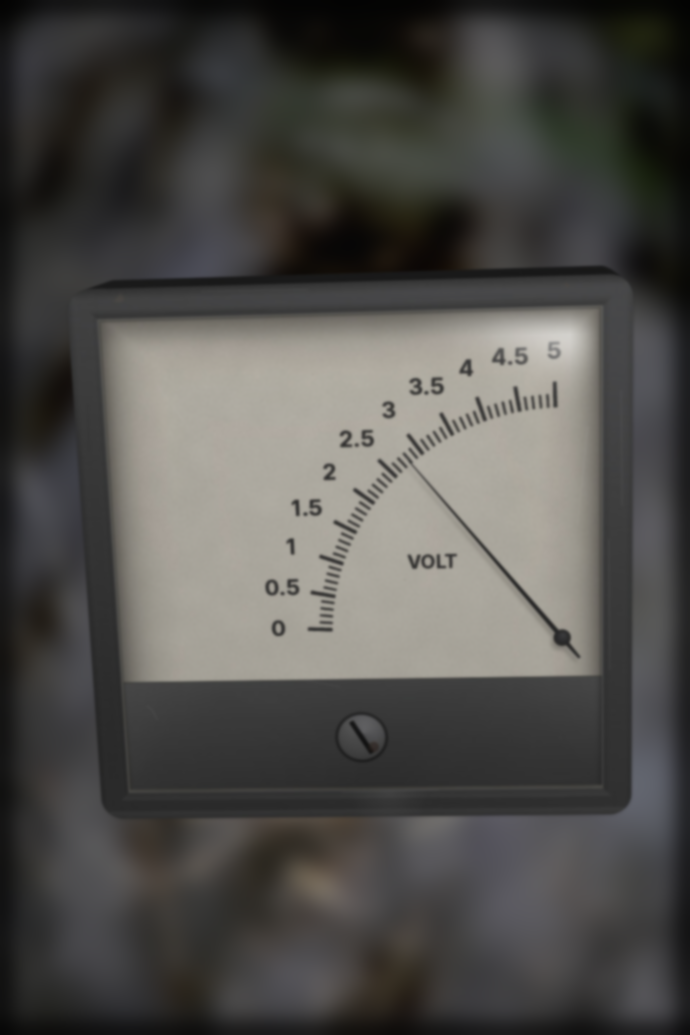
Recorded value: 2.8
